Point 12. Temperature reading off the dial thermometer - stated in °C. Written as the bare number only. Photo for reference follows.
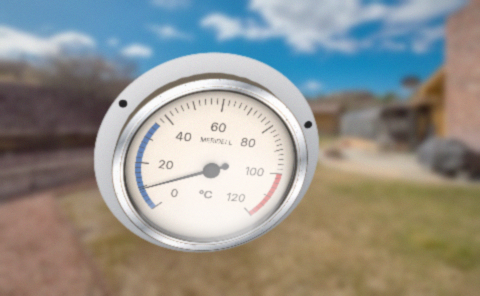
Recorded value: 10
